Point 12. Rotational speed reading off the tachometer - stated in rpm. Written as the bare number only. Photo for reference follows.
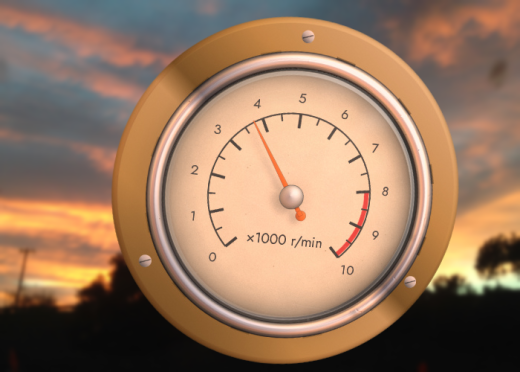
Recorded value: 3750
